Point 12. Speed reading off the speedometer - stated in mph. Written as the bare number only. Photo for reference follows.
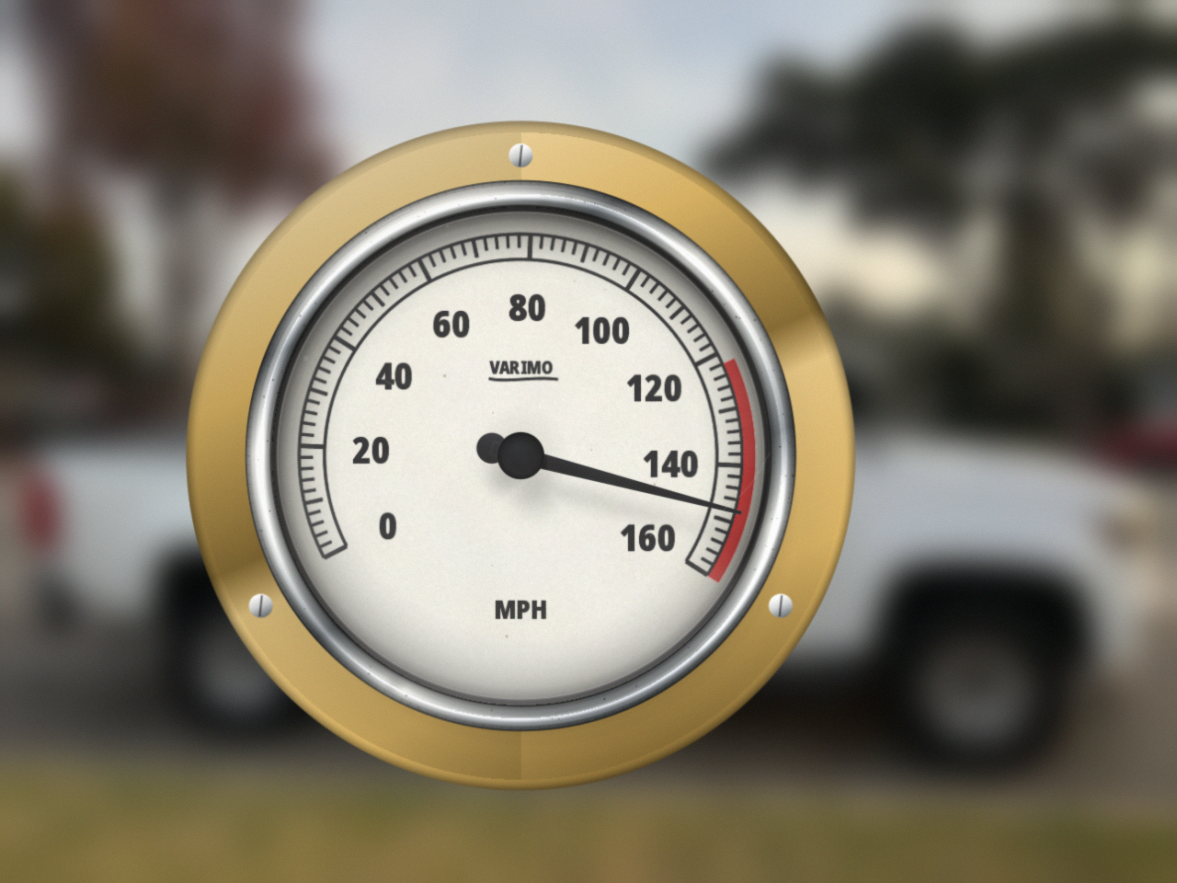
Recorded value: 148
